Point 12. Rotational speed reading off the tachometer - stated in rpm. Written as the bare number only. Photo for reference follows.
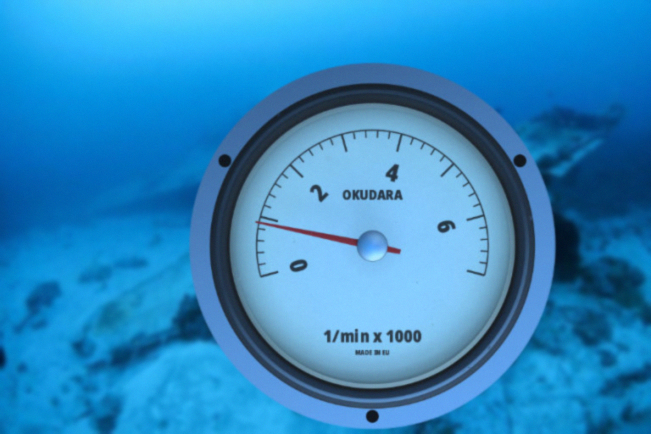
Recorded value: 900
